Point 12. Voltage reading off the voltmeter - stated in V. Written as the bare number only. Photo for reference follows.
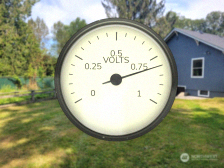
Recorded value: 0.8
